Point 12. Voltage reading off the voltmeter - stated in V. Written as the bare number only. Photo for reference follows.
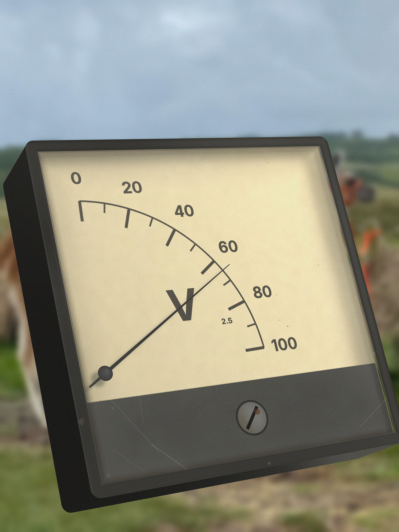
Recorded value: 65
